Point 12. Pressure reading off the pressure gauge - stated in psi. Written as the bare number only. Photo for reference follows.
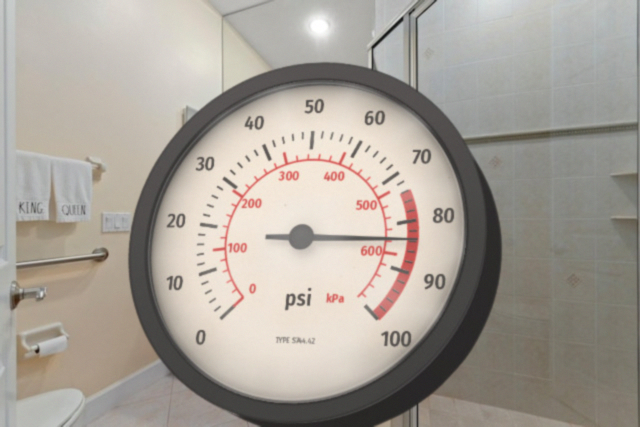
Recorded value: 84
